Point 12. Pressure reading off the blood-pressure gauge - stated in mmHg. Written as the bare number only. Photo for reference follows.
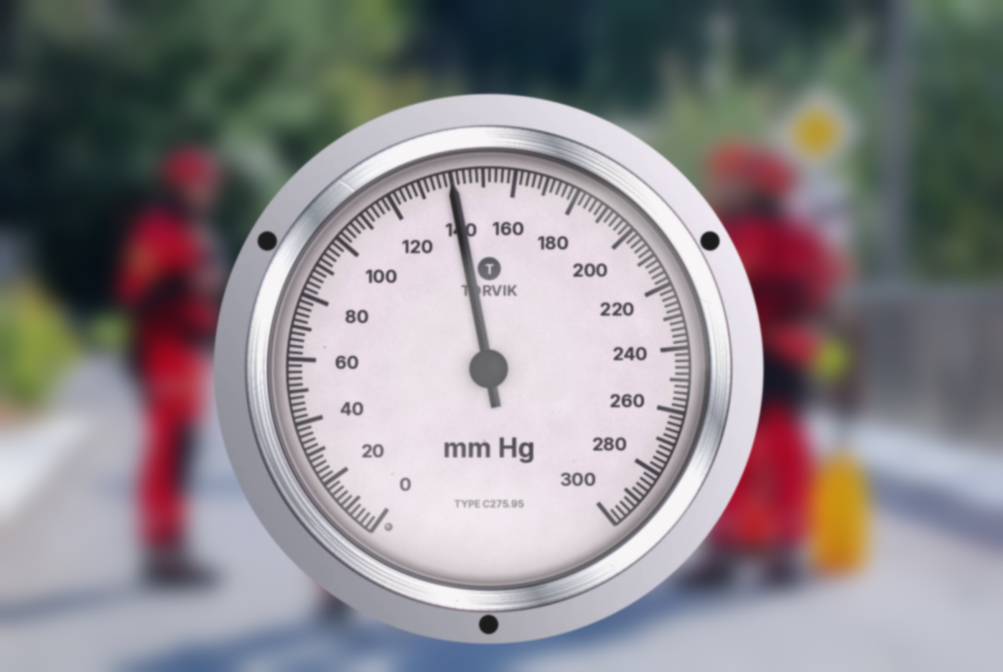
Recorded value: 140
